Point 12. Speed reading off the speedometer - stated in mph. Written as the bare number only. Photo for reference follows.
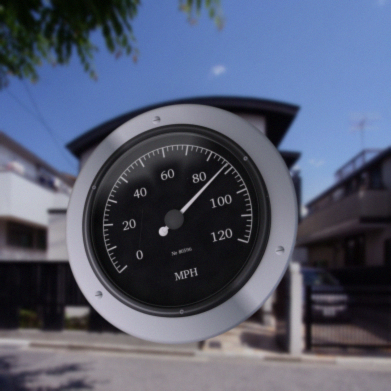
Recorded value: 88
